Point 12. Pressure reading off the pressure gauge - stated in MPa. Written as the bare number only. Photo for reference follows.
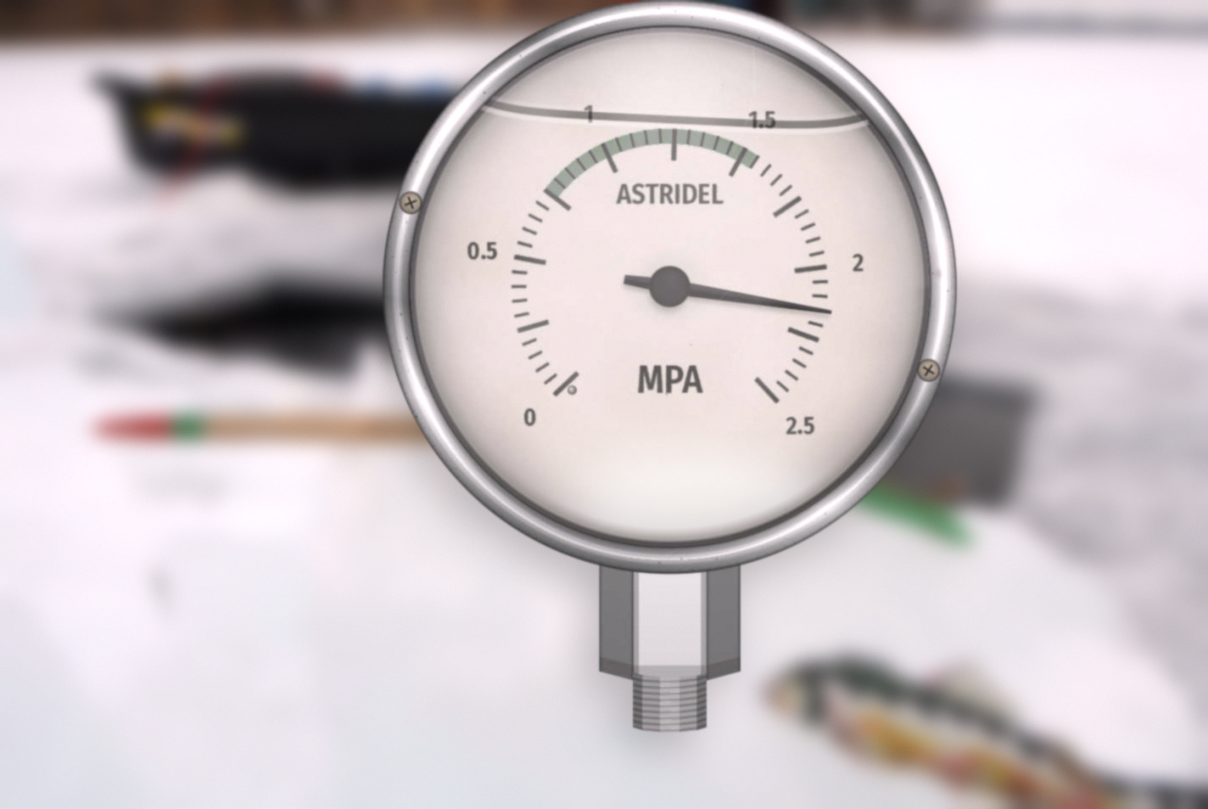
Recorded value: 2.15
